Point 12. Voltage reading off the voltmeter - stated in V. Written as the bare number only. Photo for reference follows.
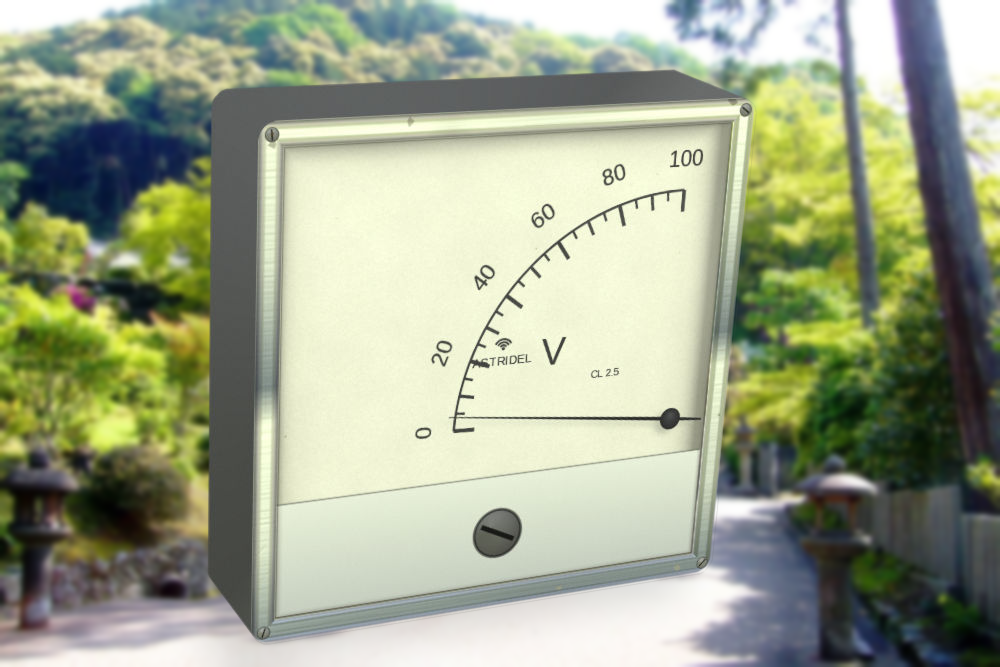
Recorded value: 5
